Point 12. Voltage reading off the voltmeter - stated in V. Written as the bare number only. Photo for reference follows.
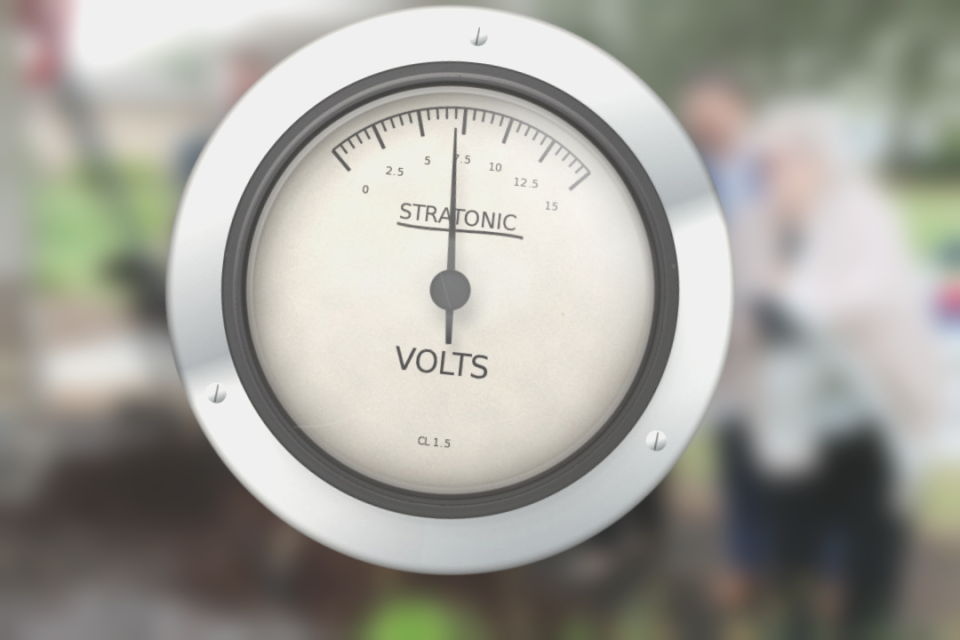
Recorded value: 7
